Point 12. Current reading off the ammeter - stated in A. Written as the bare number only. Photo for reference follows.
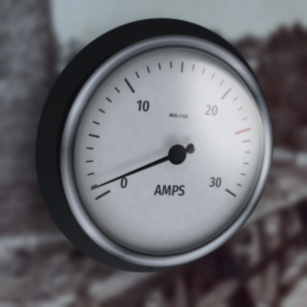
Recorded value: 1
